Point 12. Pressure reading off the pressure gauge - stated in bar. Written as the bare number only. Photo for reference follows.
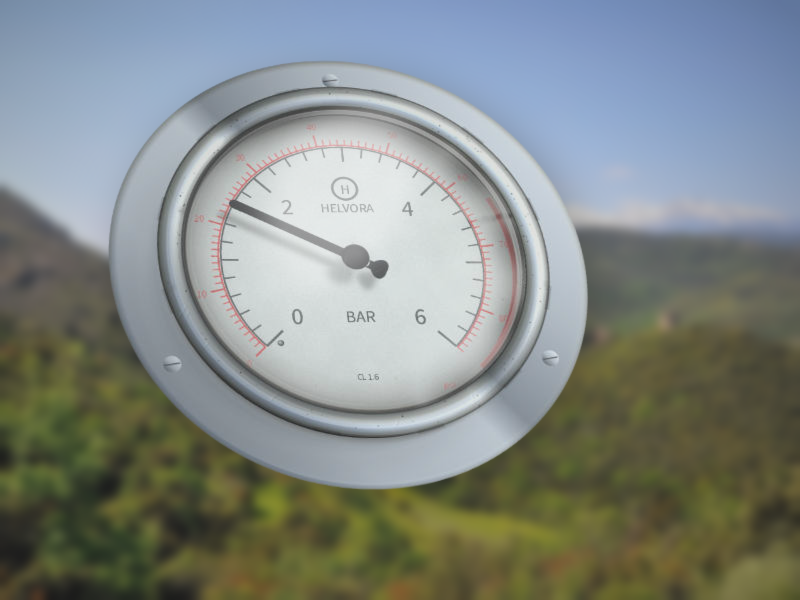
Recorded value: 1.6
